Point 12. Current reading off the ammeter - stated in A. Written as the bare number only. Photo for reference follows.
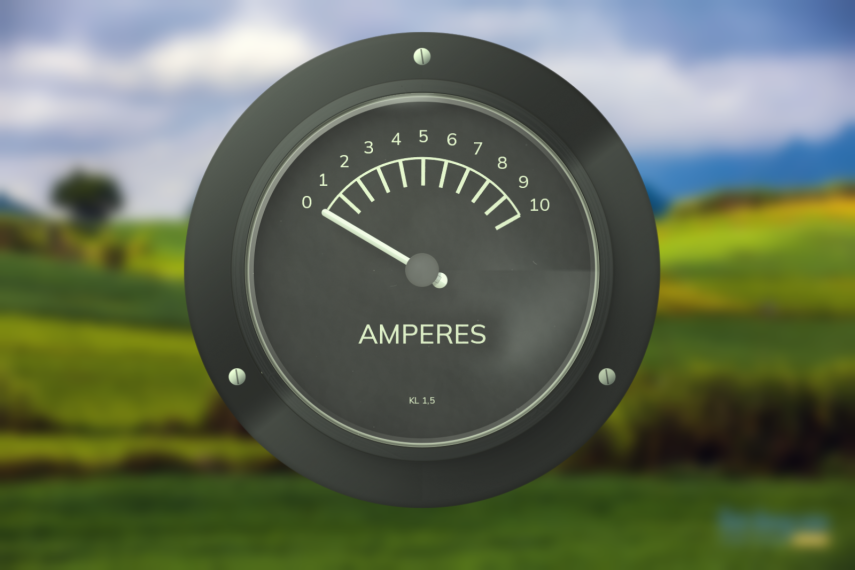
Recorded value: 0
